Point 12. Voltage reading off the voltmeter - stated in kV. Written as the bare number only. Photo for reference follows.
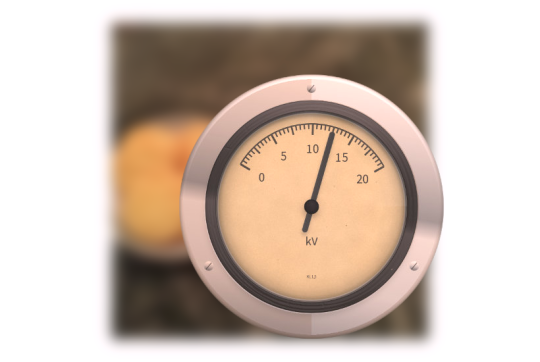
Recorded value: 12.5
